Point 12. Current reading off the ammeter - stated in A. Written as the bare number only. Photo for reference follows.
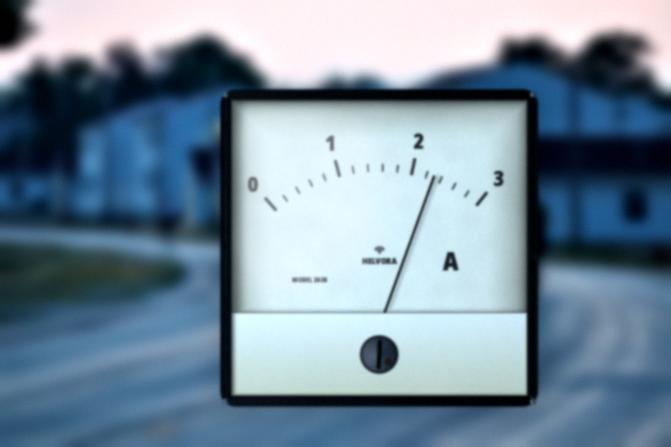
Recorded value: 2.3
